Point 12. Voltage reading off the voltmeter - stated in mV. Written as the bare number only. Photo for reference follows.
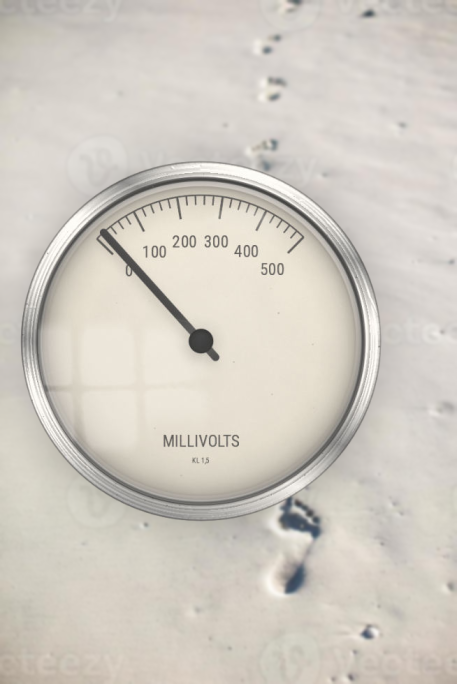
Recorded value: 20
